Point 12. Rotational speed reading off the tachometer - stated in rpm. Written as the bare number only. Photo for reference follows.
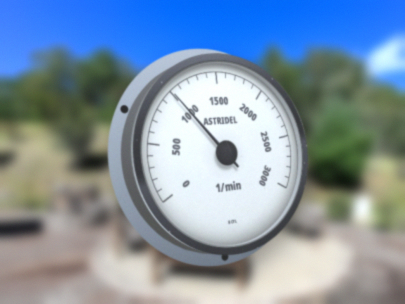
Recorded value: 1000
